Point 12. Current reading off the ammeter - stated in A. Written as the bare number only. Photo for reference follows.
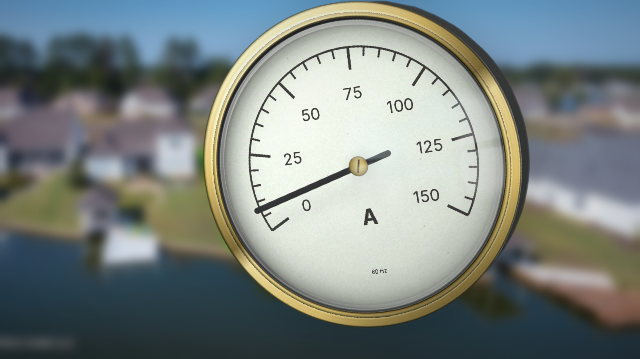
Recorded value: 7.5
